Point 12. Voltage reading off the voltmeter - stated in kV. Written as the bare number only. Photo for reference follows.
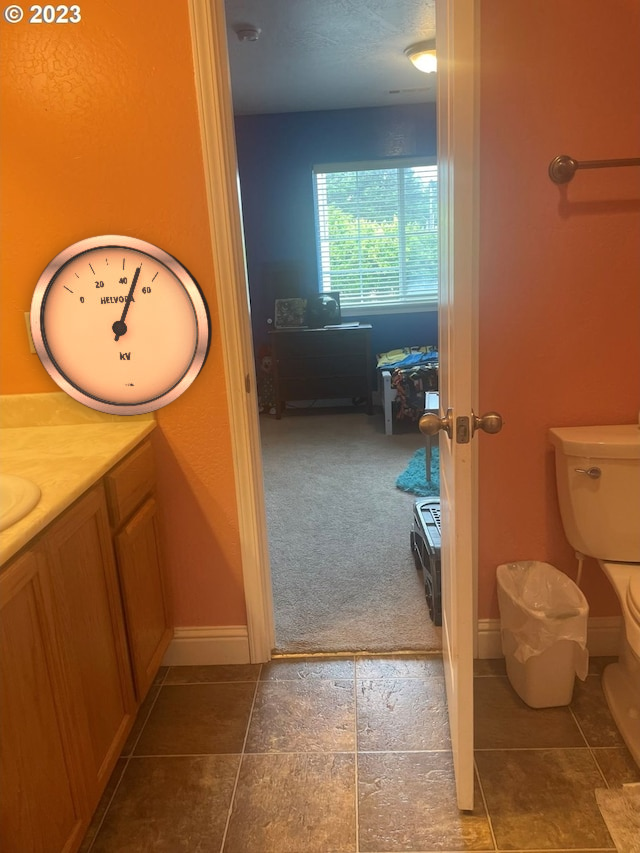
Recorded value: 50
